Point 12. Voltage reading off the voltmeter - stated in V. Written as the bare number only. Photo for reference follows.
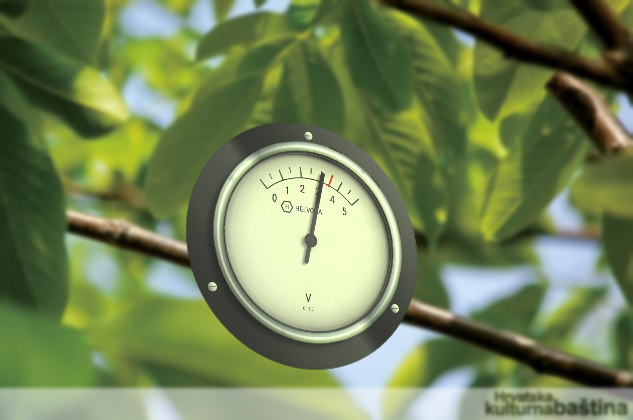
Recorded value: 3
